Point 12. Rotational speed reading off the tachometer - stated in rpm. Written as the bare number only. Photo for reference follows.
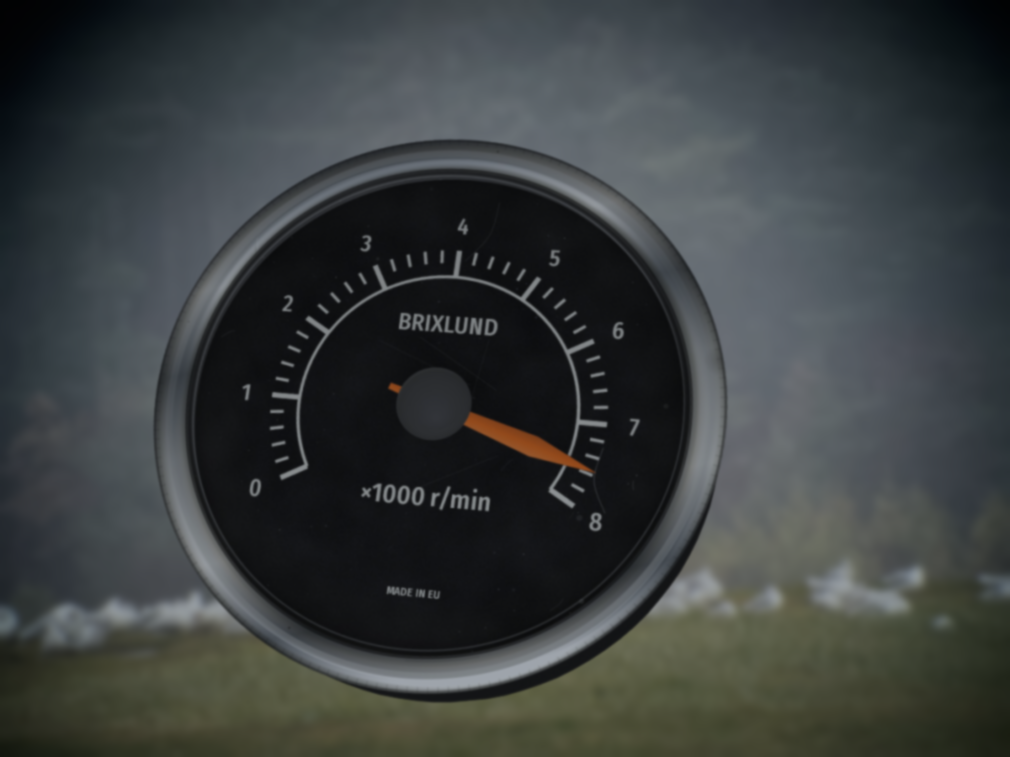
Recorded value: 7600
